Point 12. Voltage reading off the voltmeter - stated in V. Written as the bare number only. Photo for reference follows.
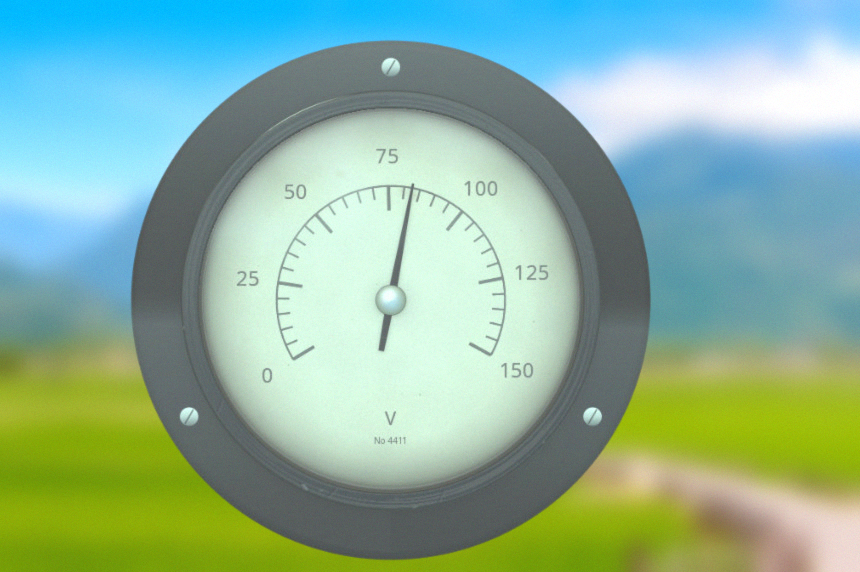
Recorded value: 82.5
